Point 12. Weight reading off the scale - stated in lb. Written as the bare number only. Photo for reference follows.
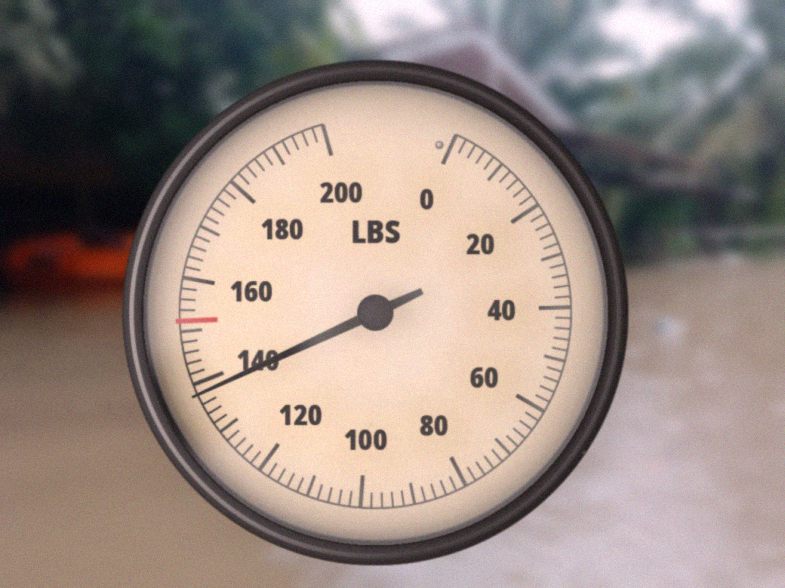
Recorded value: 138
